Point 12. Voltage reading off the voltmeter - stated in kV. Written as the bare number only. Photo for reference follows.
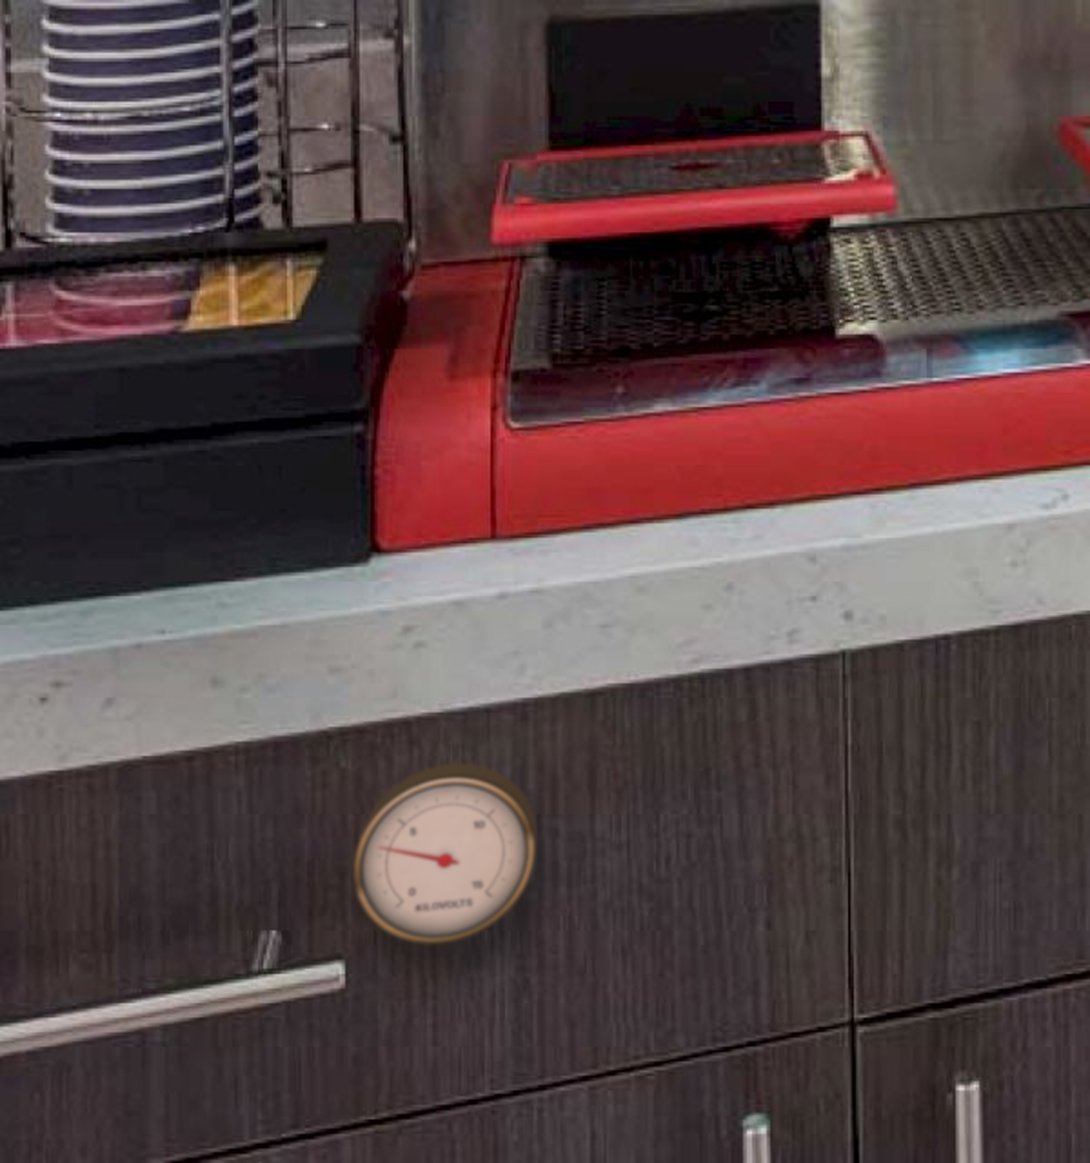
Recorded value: 3.5
